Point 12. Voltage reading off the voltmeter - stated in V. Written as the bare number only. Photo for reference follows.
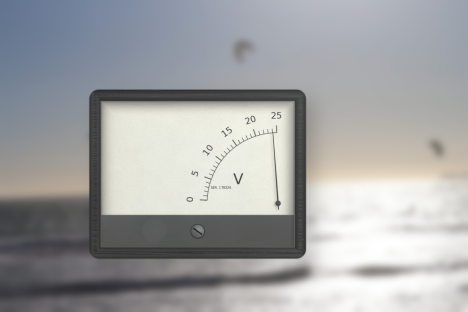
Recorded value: 24
